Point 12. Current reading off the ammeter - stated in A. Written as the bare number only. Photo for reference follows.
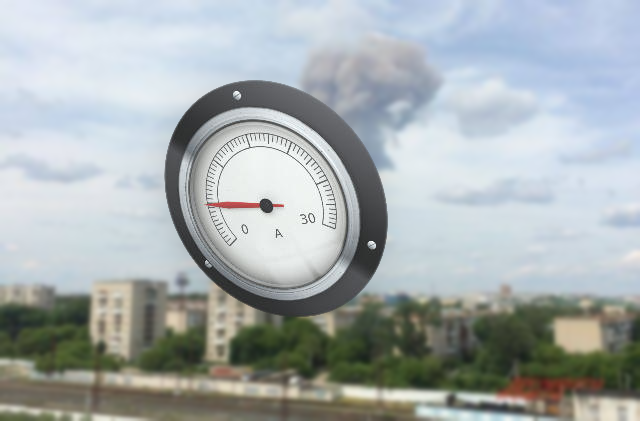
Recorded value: 5
